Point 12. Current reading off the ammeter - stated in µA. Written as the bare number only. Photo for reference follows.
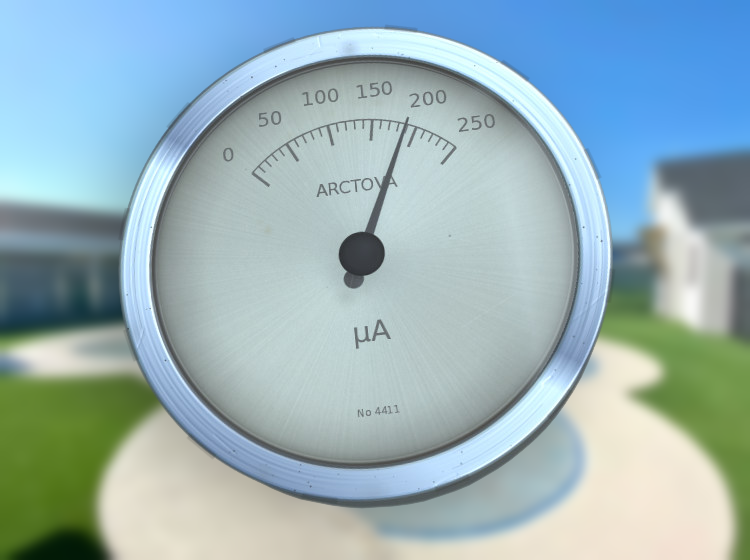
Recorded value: 190
